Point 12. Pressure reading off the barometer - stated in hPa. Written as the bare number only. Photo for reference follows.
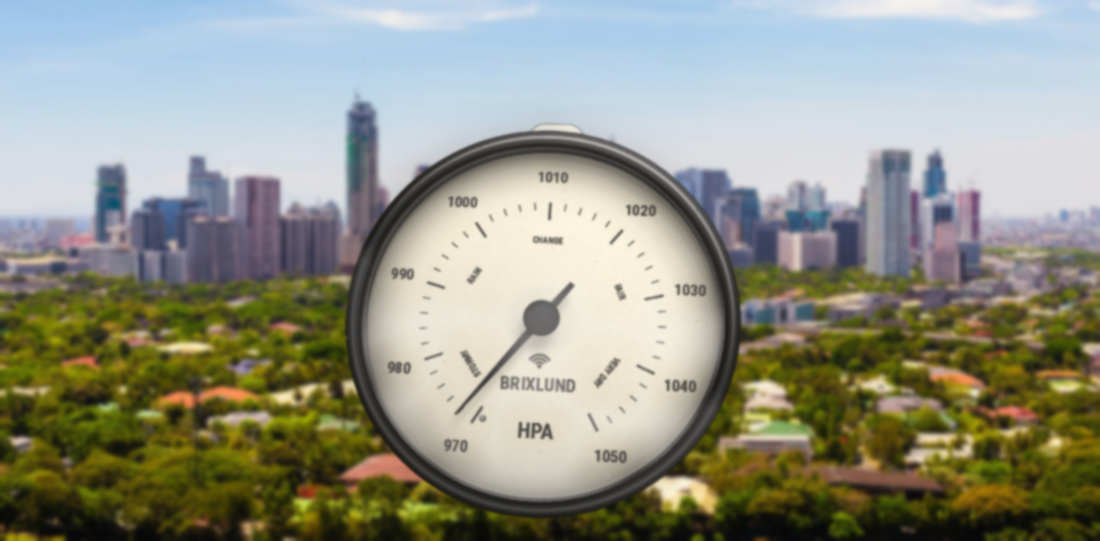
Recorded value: 972
